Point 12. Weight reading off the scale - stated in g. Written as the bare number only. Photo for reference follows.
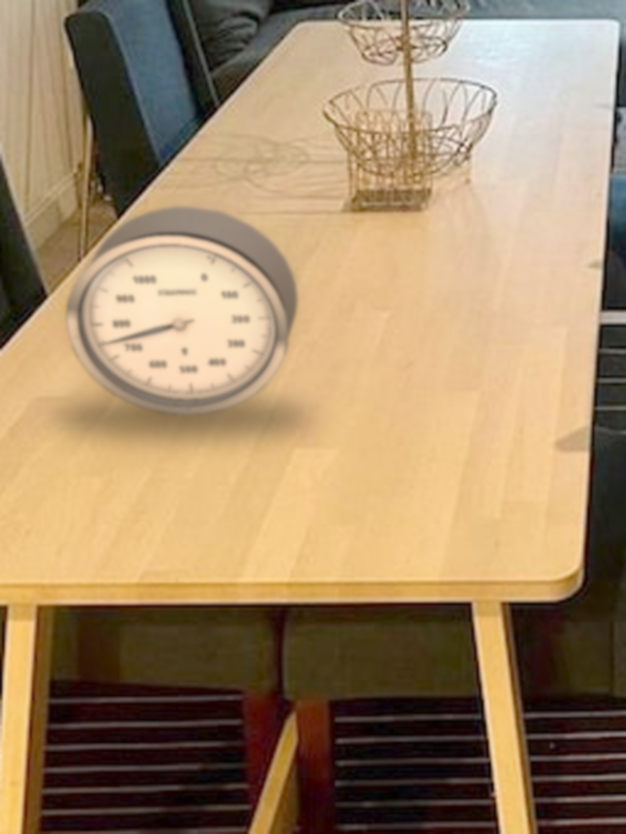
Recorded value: 750
